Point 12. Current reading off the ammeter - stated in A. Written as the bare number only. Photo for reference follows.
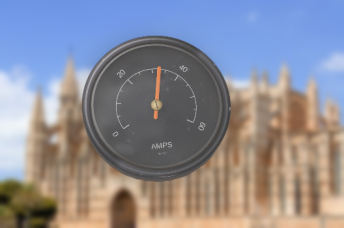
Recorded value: 32.5
